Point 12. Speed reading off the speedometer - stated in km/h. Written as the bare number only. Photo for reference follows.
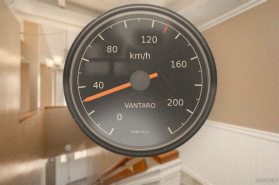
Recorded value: 30
